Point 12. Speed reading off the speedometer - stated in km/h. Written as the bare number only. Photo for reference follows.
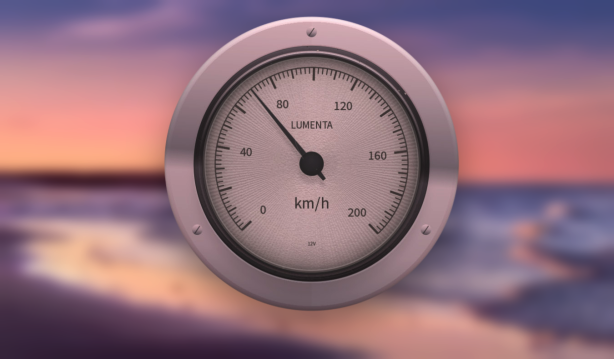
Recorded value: 70
